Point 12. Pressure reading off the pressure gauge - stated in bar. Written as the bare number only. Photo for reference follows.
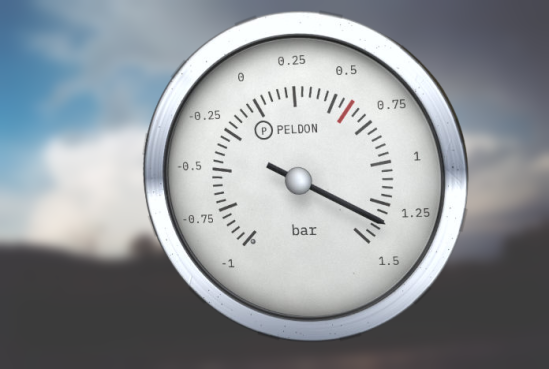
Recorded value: 1.35
